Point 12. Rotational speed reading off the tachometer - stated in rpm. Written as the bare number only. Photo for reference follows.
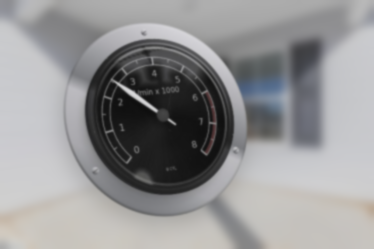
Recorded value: 2500
